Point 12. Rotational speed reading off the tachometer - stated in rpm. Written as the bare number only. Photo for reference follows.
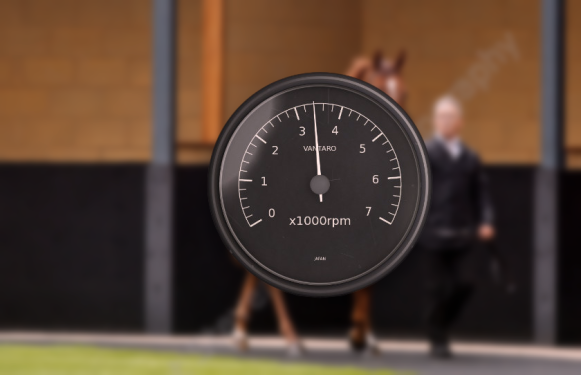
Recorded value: 3400
